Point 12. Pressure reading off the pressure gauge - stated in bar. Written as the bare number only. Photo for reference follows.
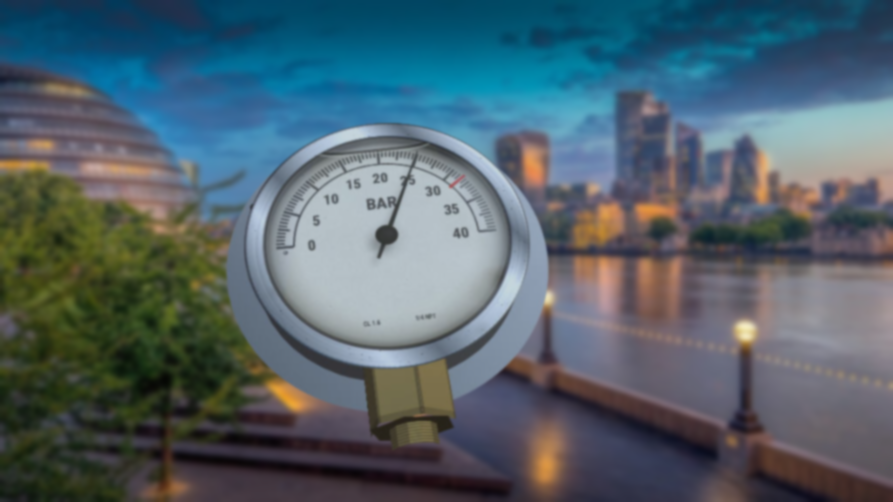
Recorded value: 25
